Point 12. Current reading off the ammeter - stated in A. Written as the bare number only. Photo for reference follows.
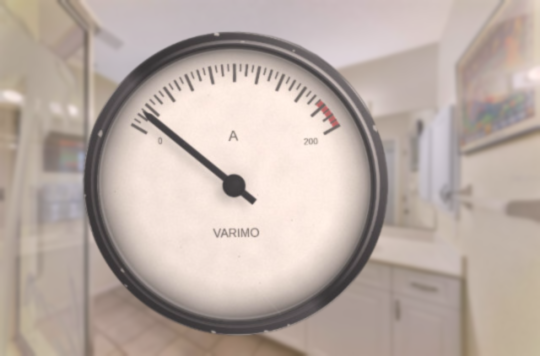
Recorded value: 15
